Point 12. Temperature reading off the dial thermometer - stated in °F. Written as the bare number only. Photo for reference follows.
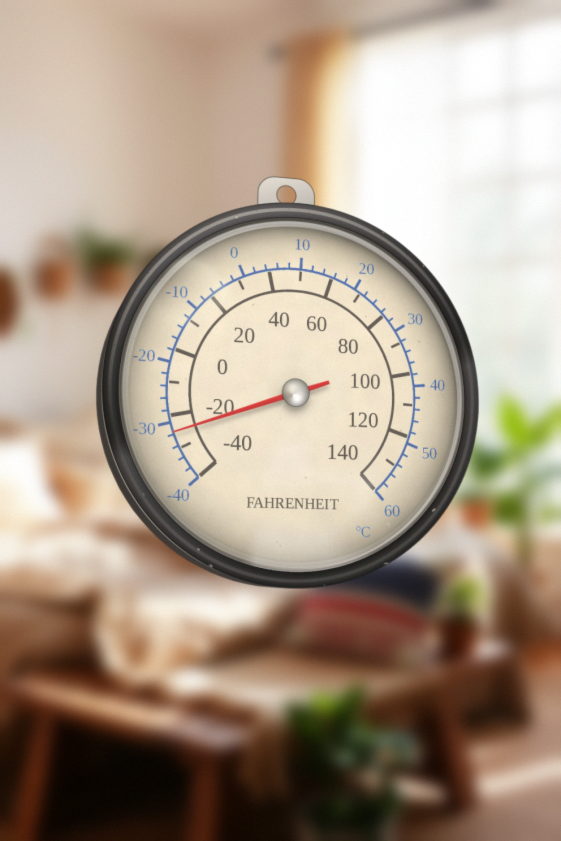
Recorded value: -25
